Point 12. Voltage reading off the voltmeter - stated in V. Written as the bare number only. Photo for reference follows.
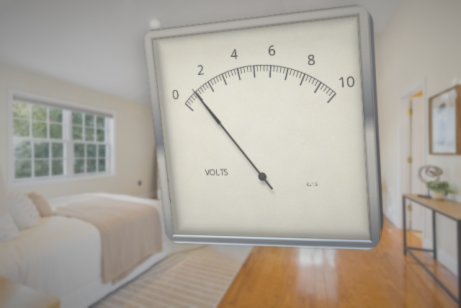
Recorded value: 1
